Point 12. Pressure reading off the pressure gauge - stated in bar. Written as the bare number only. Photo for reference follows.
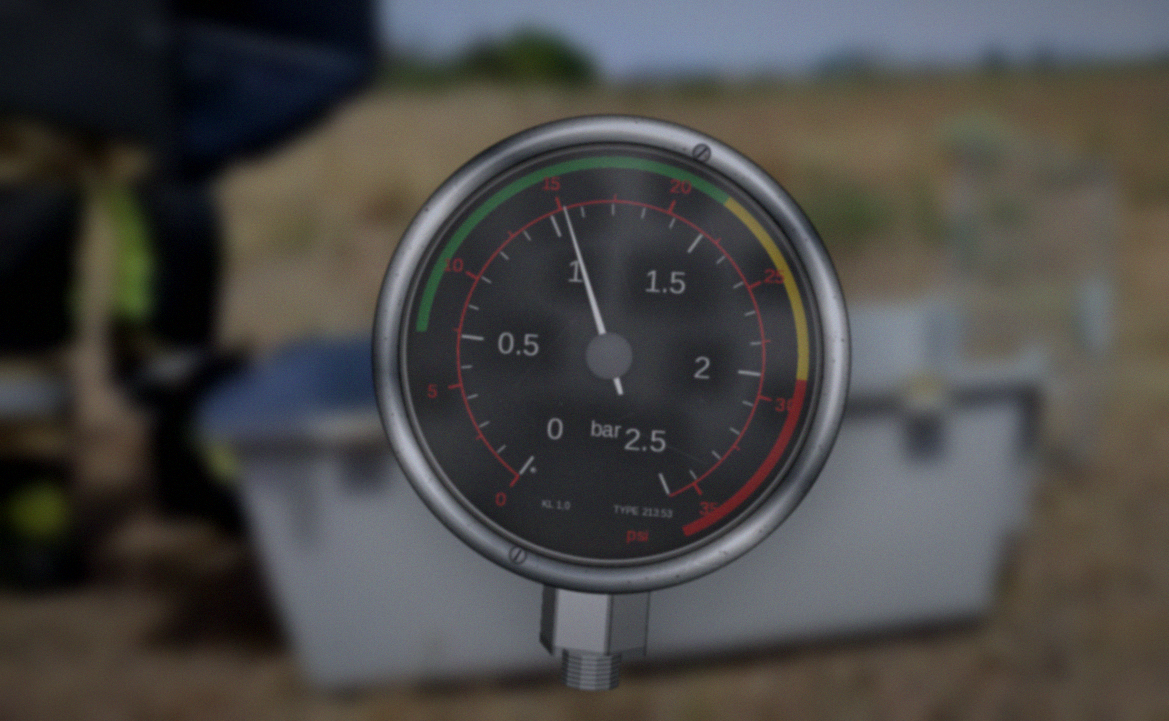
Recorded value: 1.05
